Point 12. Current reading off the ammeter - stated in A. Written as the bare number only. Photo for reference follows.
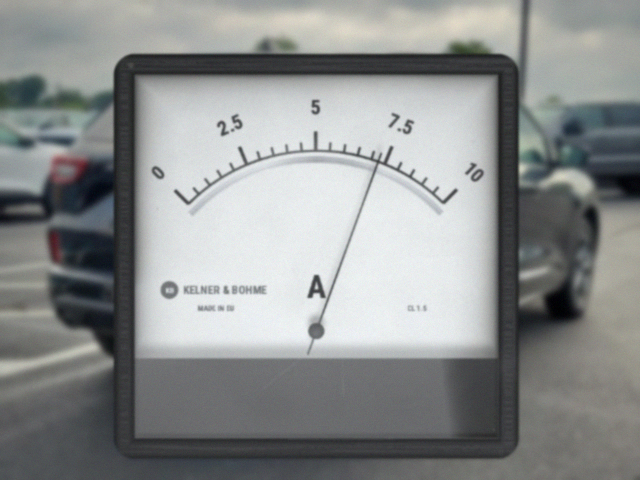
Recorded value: 7.25
